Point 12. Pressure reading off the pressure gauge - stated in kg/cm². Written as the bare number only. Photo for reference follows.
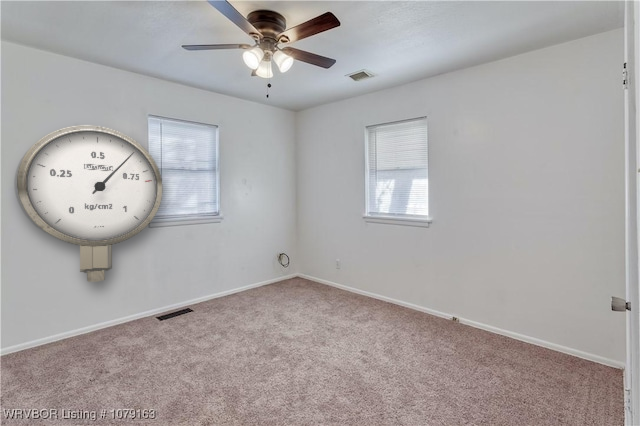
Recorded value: 0.65
